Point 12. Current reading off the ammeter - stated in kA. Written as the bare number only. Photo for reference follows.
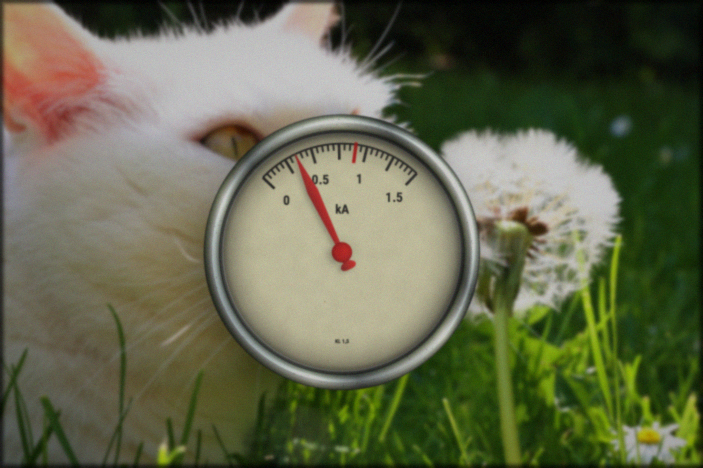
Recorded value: 0.35
